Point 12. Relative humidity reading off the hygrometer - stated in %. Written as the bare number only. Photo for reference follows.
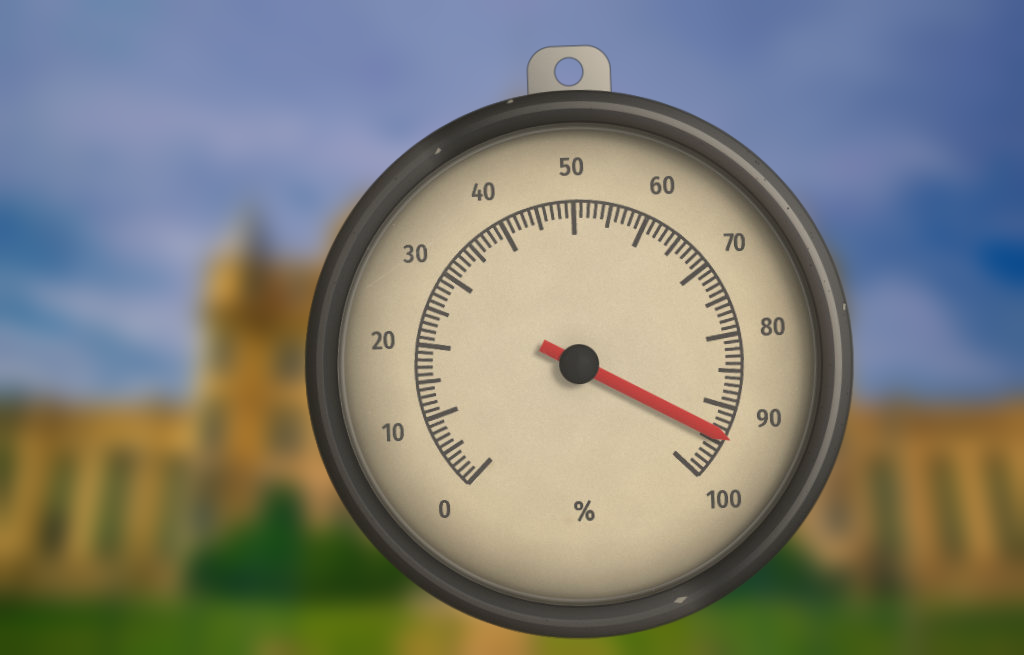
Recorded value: 94
